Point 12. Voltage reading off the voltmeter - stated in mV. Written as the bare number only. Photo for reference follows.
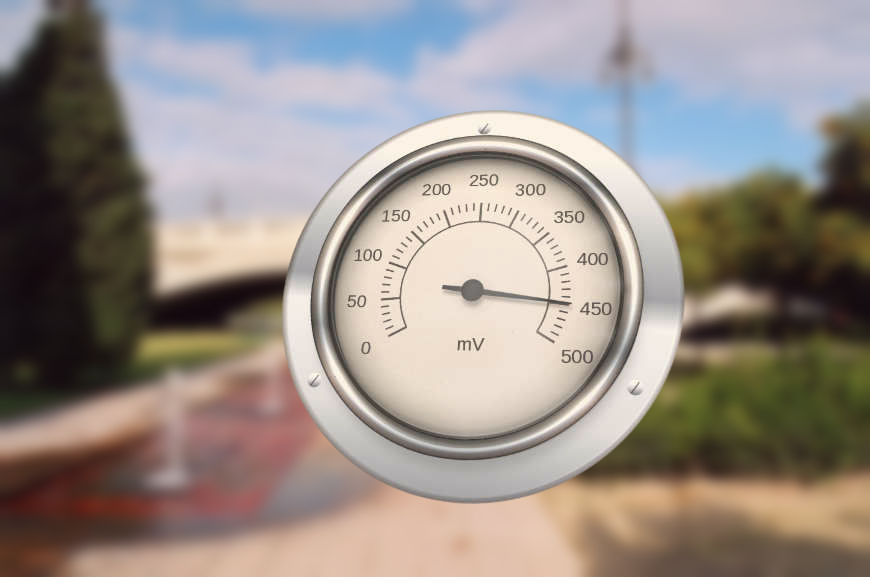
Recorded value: 450
